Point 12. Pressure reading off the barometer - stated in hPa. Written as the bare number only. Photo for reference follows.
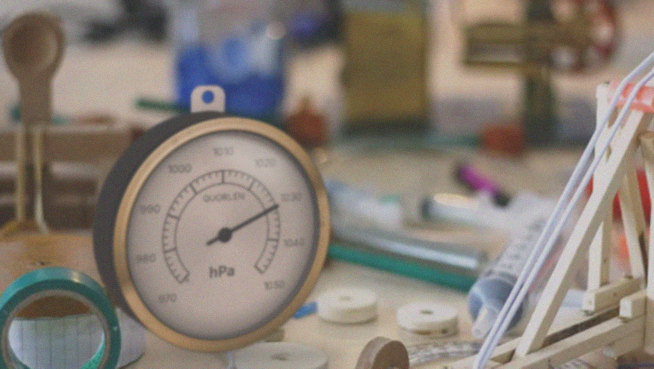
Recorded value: 1030
